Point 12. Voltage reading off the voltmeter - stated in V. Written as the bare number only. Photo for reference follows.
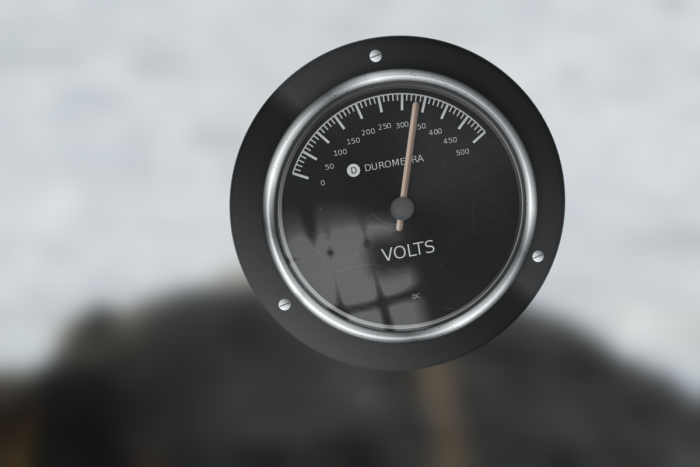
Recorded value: 330
